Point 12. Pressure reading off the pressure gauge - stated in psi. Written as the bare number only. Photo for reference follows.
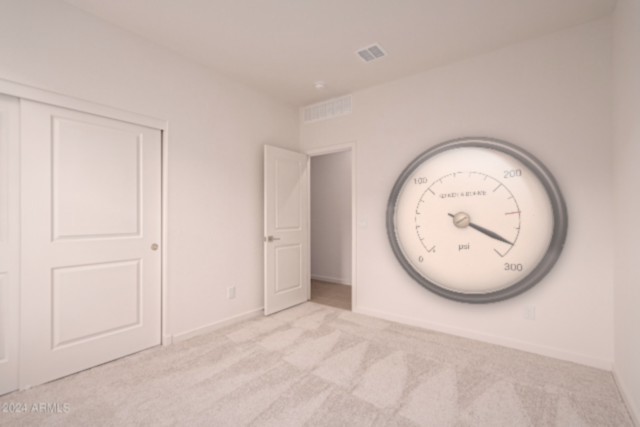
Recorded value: 280
